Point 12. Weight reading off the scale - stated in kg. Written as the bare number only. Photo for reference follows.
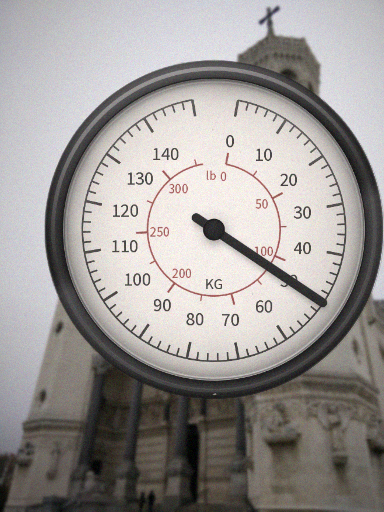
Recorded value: 50
